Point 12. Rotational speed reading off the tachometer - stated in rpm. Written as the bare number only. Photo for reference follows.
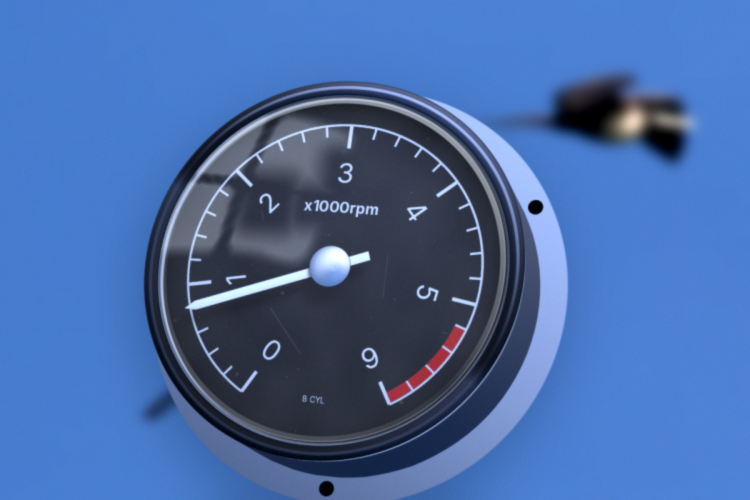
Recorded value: 800
